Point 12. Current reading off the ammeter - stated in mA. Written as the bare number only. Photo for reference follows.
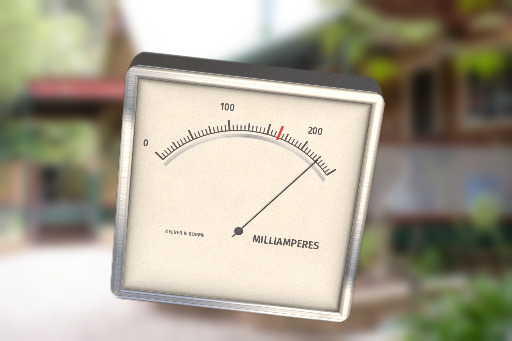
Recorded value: 225
